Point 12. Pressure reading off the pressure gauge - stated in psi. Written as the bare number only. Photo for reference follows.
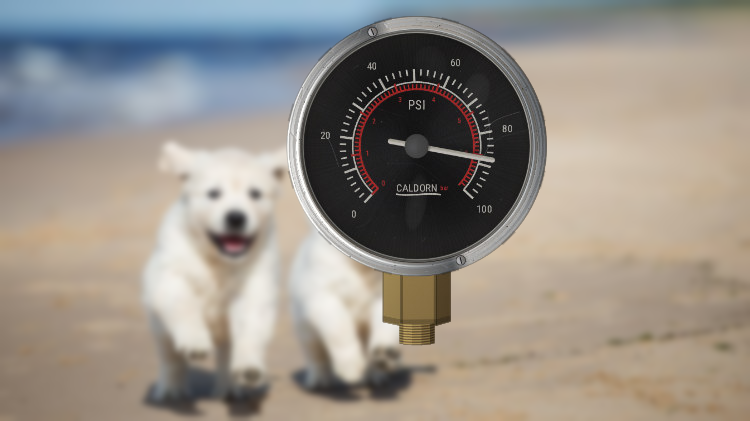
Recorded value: 88
